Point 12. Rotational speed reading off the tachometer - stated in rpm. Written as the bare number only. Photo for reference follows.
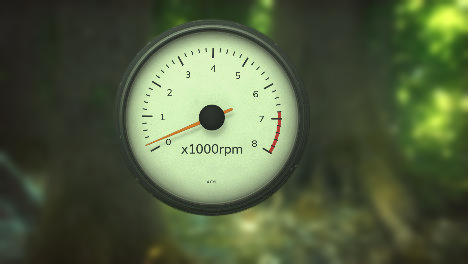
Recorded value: 200
